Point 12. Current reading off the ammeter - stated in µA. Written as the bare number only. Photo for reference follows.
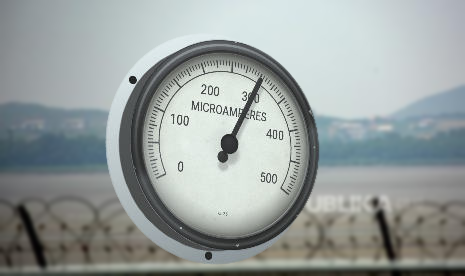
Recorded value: 300
